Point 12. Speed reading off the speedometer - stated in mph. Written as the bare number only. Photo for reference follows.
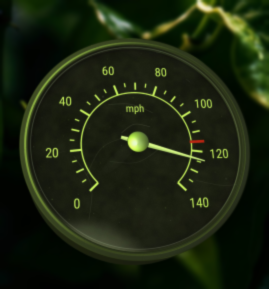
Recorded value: 125
